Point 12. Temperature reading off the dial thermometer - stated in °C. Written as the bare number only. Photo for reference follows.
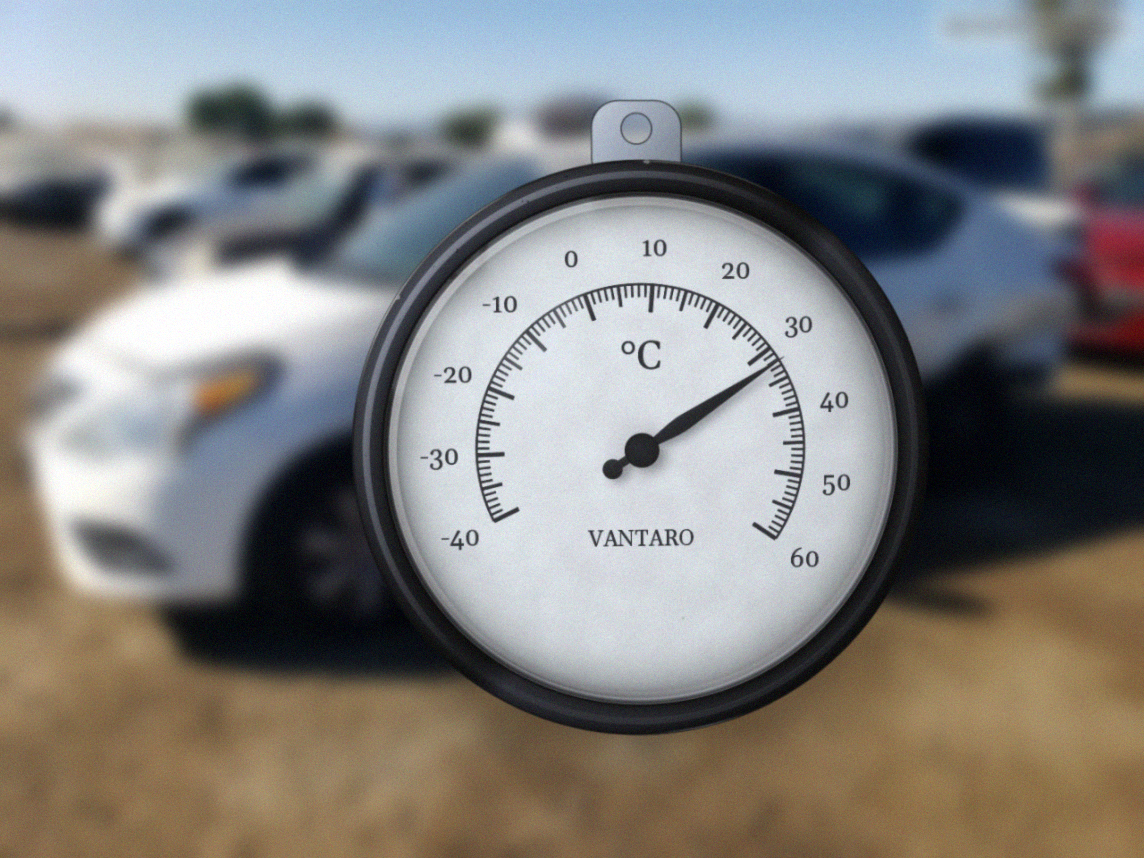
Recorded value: 32
